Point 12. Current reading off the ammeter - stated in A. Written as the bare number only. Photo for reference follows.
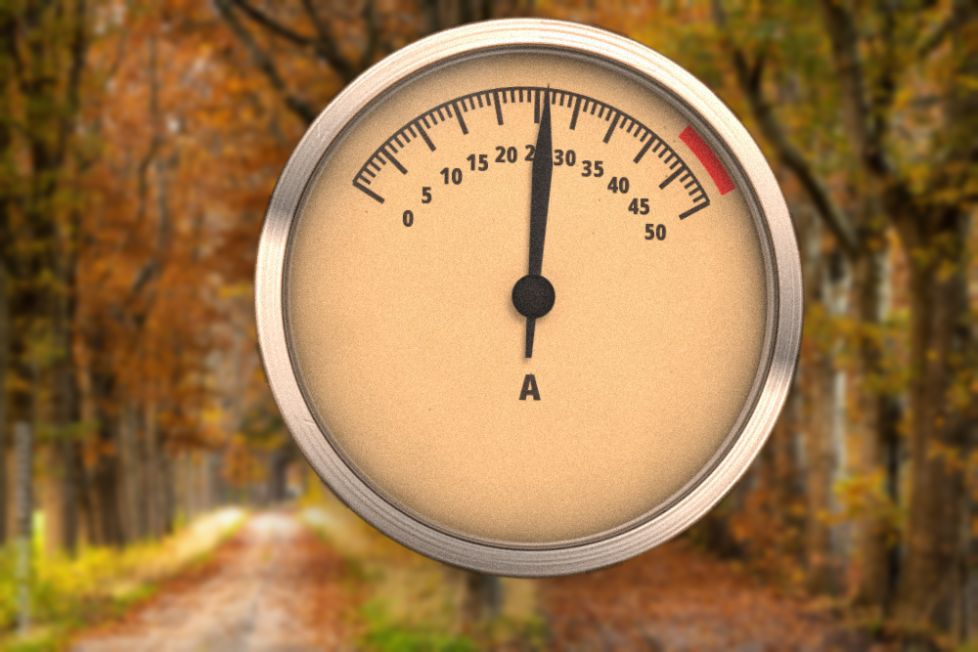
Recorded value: 26
